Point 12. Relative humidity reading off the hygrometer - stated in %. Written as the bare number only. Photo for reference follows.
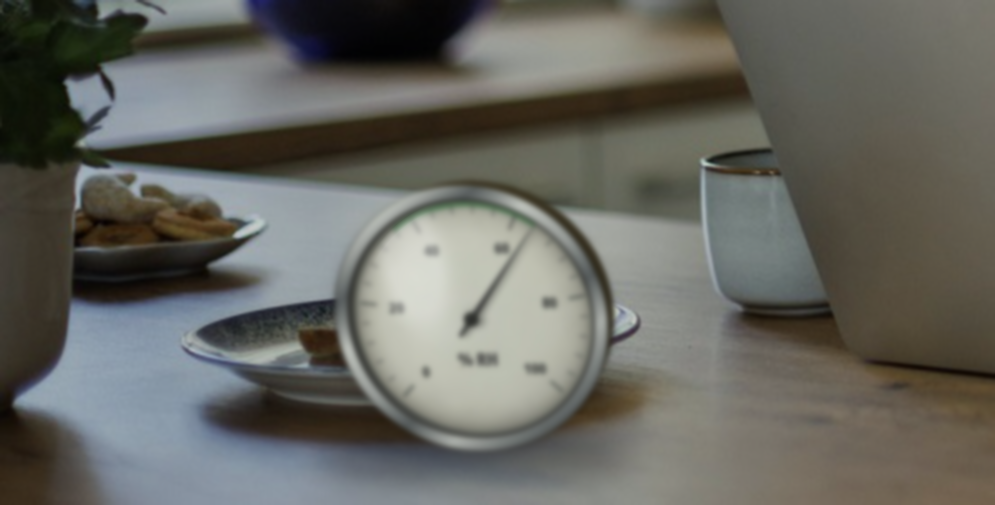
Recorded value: 64
